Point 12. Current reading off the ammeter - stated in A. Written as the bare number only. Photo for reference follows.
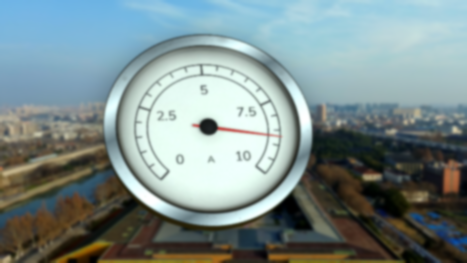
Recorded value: 8.75
